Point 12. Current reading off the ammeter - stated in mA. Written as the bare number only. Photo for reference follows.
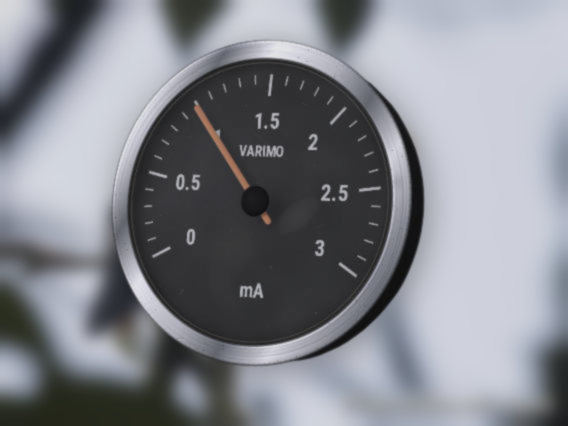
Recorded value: 1
